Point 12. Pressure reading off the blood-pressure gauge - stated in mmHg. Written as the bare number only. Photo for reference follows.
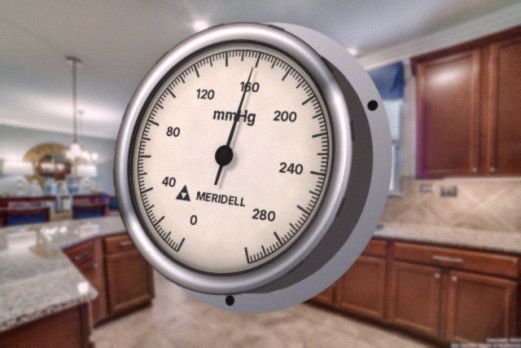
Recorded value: 160
